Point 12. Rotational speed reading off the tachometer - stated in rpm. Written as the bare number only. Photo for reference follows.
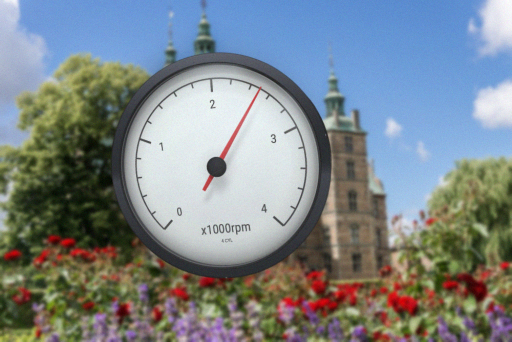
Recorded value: 2500
